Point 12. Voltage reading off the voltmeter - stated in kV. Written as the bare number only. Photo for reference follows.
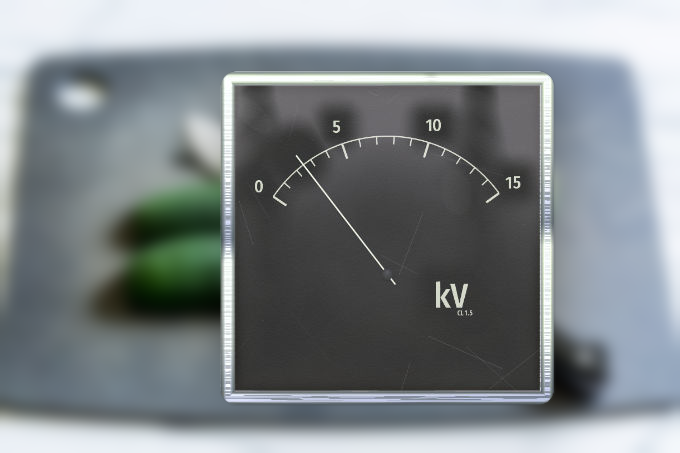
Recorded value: 2.5
